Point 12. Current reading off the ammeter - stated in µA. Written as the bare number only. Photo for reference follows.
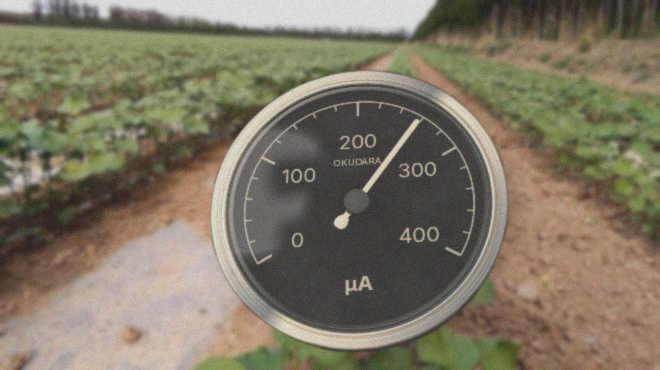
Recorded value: 260
